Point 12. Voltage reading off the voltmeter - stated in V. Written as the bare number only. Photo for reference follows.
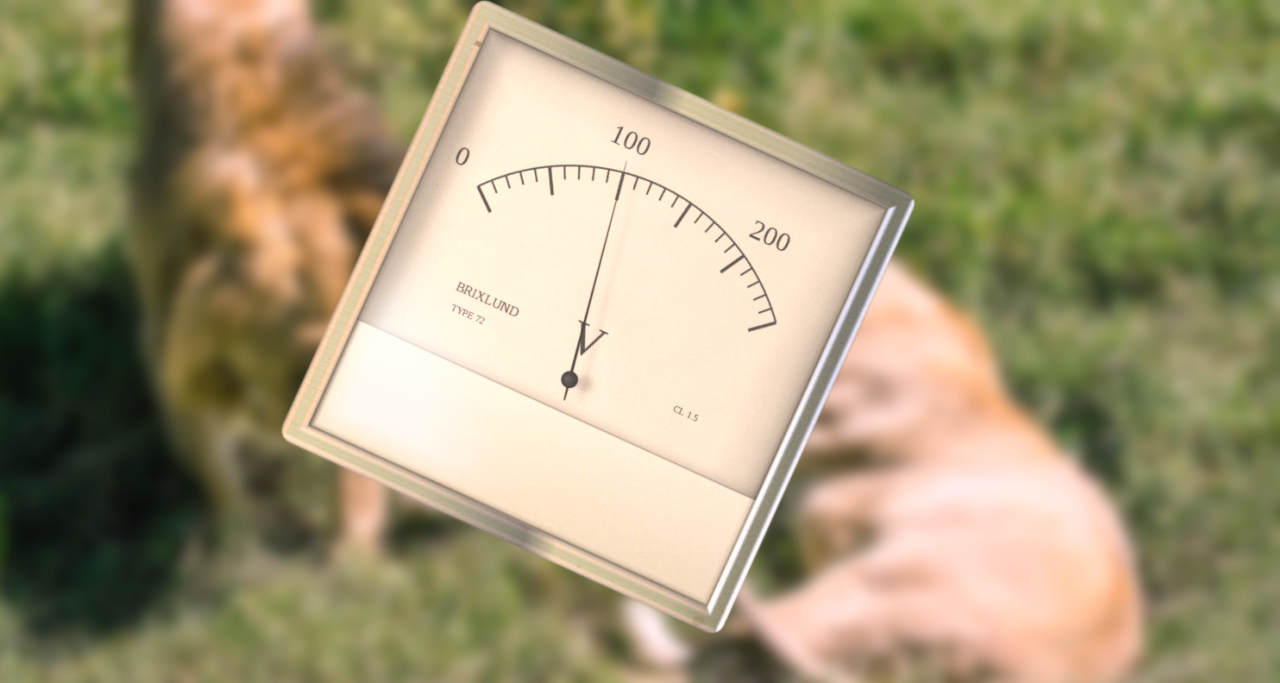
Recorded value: 100
